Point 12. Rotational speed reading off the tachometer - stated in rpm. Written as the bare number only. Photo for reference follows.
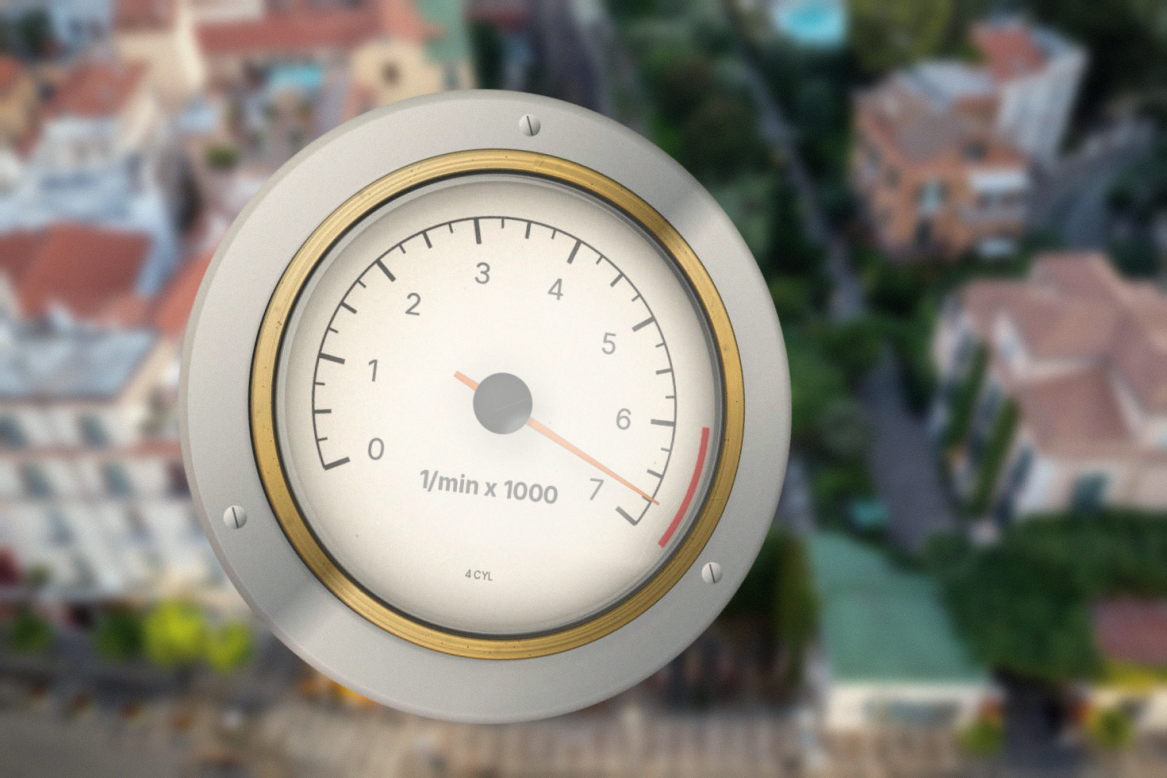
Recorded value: 6750
